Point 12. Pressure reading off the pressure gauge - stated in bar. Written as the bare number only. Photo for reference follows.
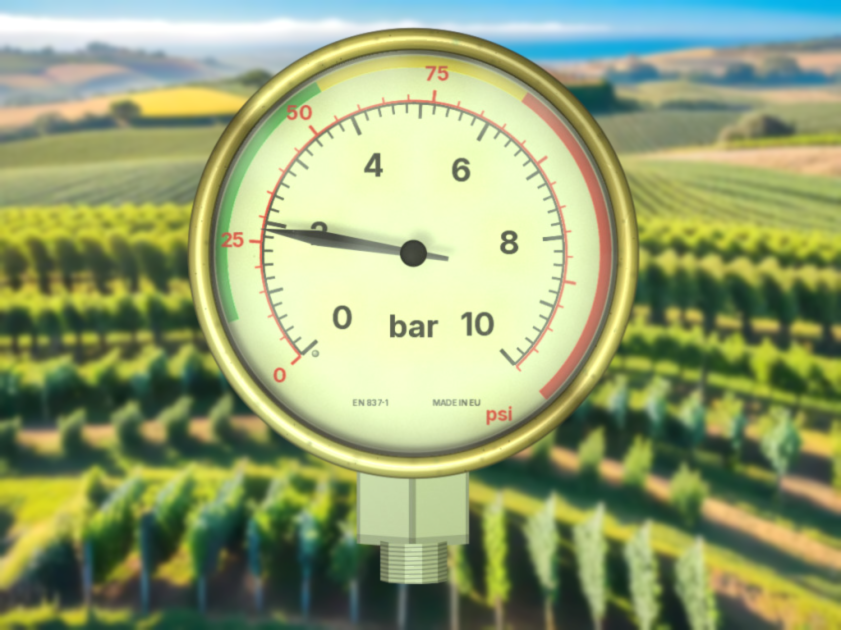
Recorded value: 1.9
